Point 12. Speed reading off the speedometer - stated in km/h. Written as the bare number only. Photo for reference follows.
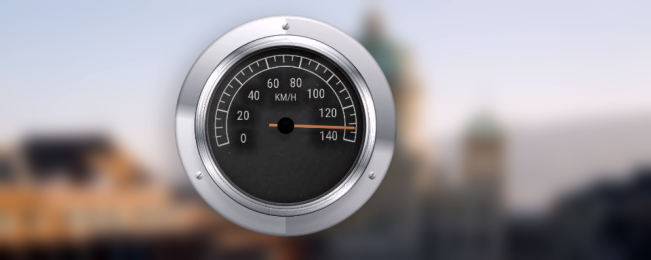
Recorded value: 132.5
